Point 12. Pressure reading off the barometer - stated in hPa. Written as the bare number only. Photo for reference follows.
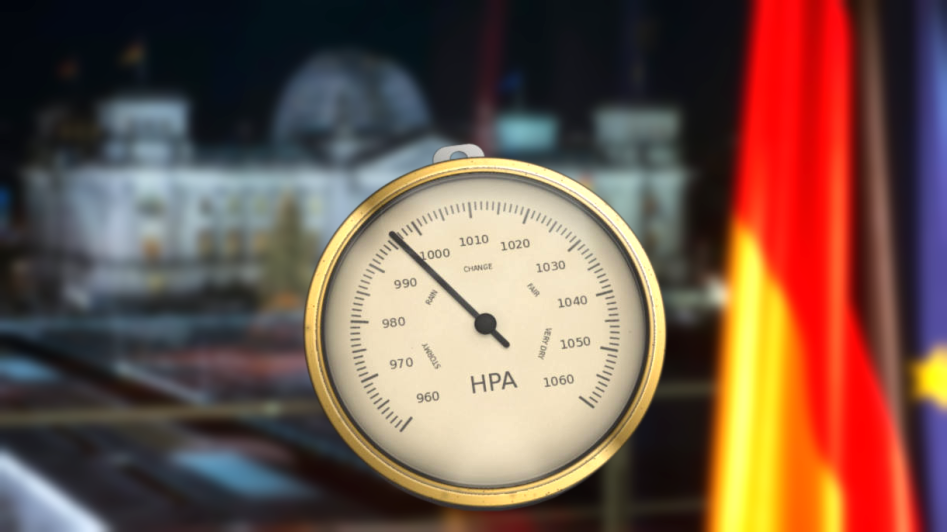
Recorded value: 996
